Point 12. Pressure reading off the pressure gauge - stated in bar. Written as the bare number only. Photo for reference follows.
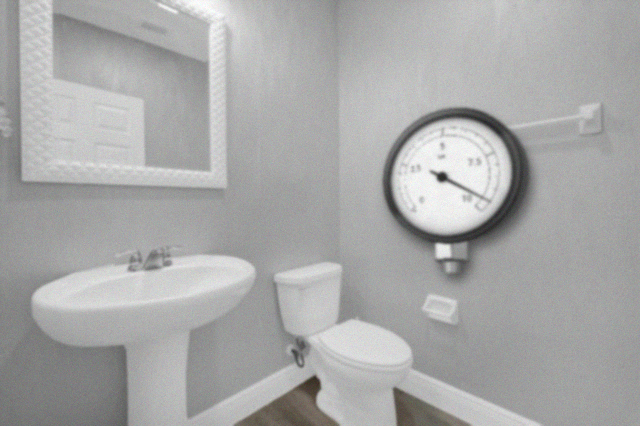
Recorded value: 9.5
